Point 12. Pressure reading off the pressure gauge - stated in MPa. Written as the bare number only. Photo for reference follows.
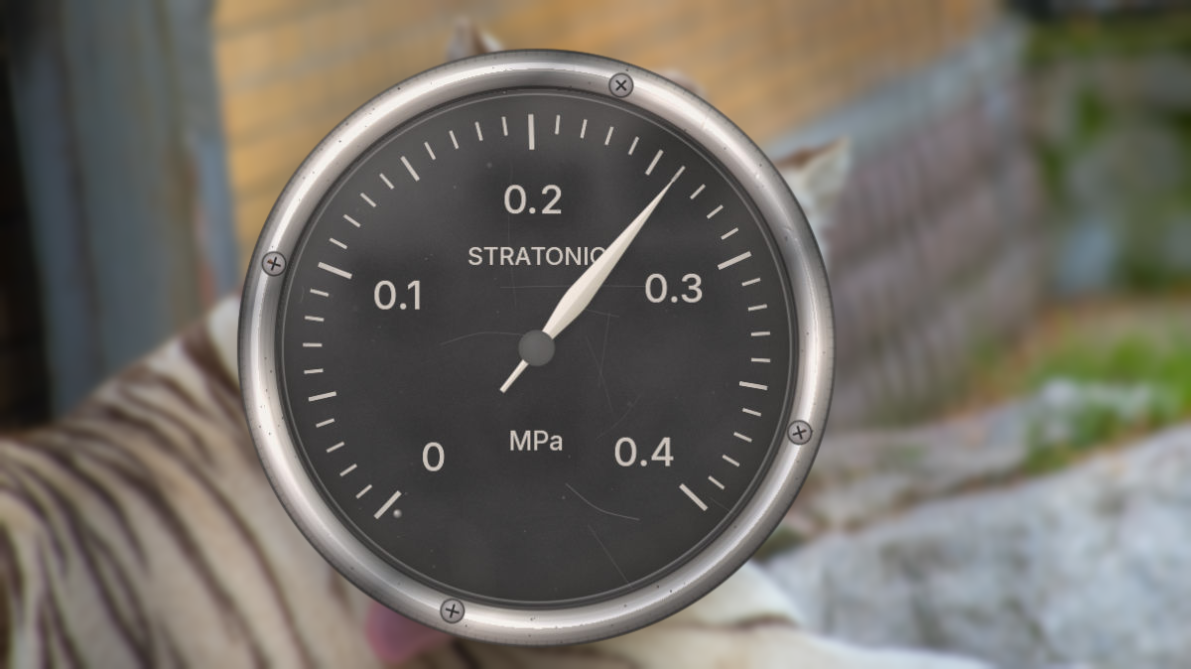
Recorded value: 0.26
